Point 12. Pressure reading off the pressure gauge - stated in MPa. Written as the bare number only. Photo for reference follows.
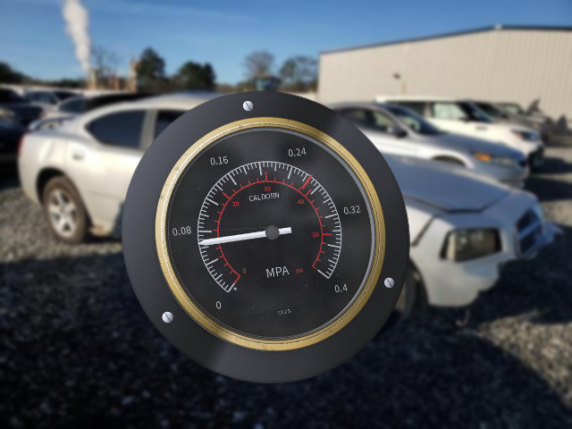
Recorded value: 0.065
